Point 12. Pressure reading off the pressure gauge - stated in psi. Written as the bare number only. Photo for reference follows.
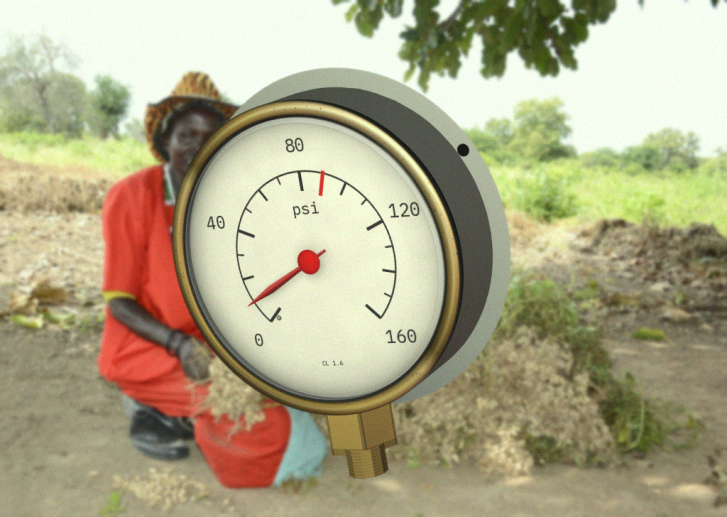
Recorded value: 10
